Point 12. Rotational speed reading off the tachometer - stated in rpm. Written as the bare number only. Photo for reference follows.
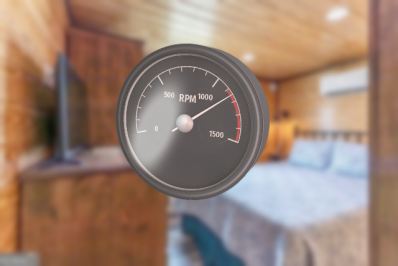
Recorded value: 1150
